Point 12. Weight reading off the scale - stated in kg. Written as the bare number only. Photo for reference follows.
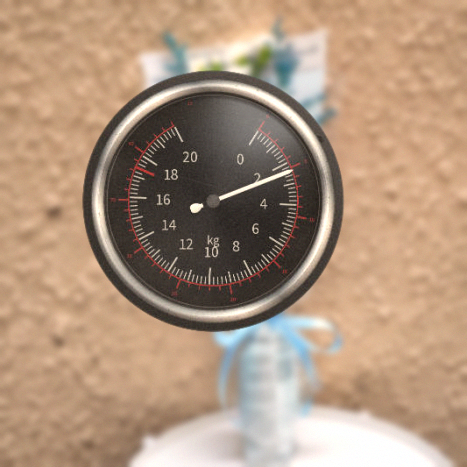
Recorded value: 2.4
